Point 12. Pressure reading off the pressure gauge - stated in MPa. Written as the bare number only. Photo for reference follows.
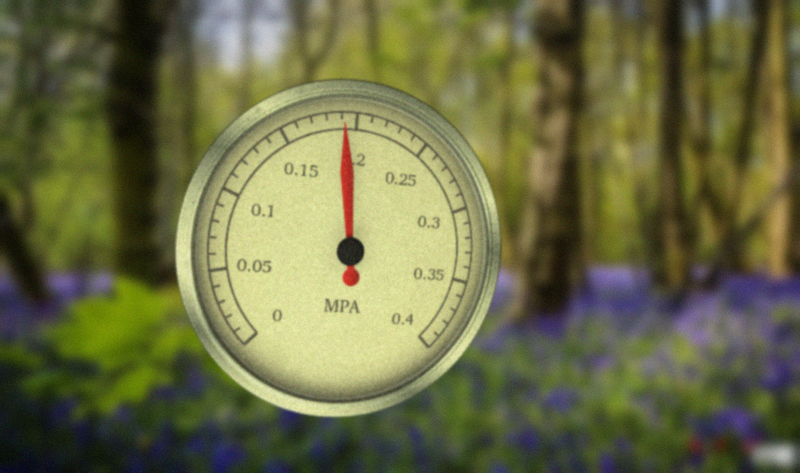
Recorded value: 0.19
